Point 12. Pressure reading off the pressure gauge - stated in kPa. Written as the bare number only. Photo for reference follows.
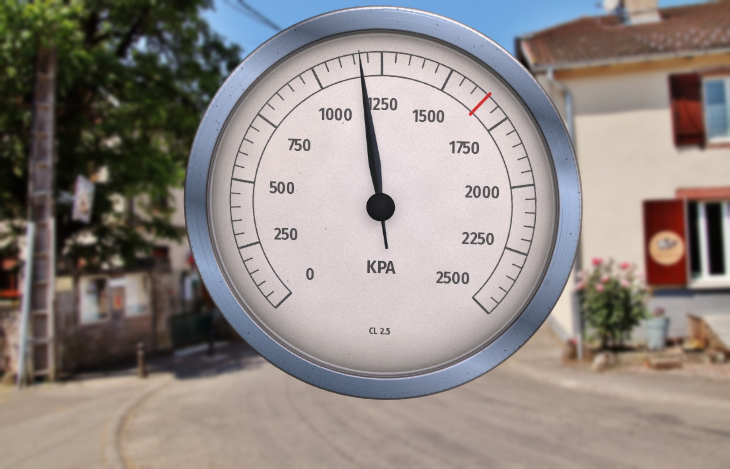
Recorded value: 1175
